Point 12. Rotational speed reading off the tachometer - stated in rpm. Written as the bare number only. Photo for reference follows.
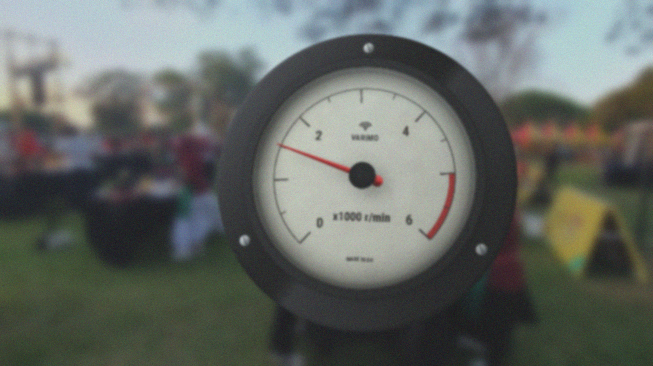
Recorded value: 1500
